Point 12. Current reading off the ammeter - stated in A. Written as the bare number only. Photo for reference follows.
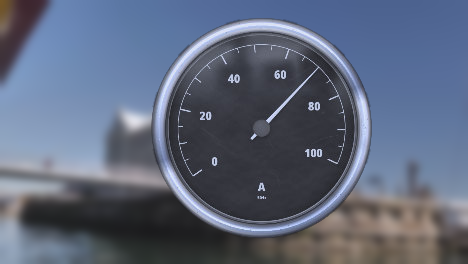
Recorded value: 70
